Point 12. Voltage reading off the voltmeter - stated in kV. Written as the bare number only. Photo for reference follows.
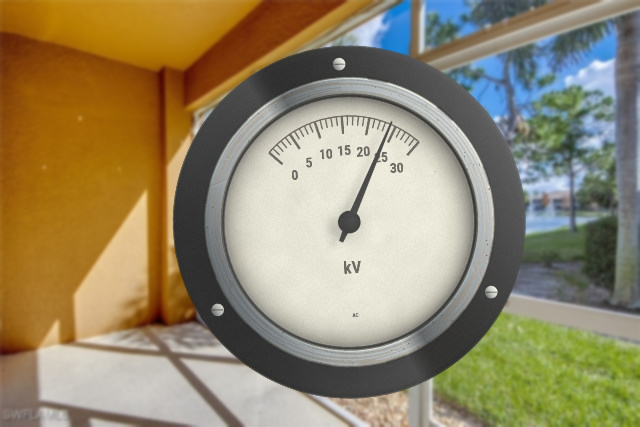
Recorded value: 24
